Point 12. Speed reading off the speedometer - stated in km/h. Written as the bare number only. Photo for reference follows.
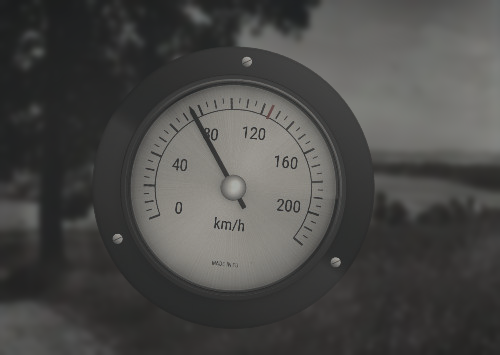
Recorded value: 75
